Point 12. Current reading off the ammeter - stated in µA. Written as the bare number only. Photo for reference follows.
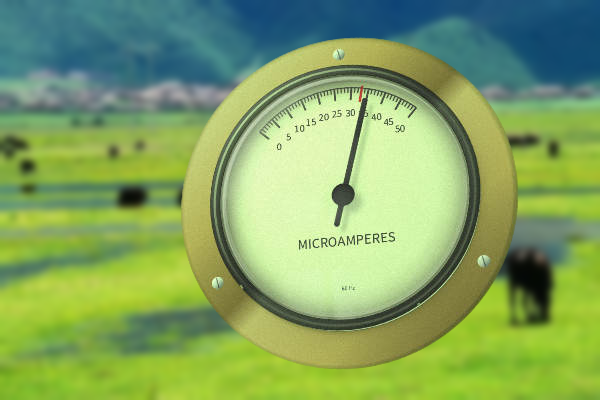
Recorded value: 35
